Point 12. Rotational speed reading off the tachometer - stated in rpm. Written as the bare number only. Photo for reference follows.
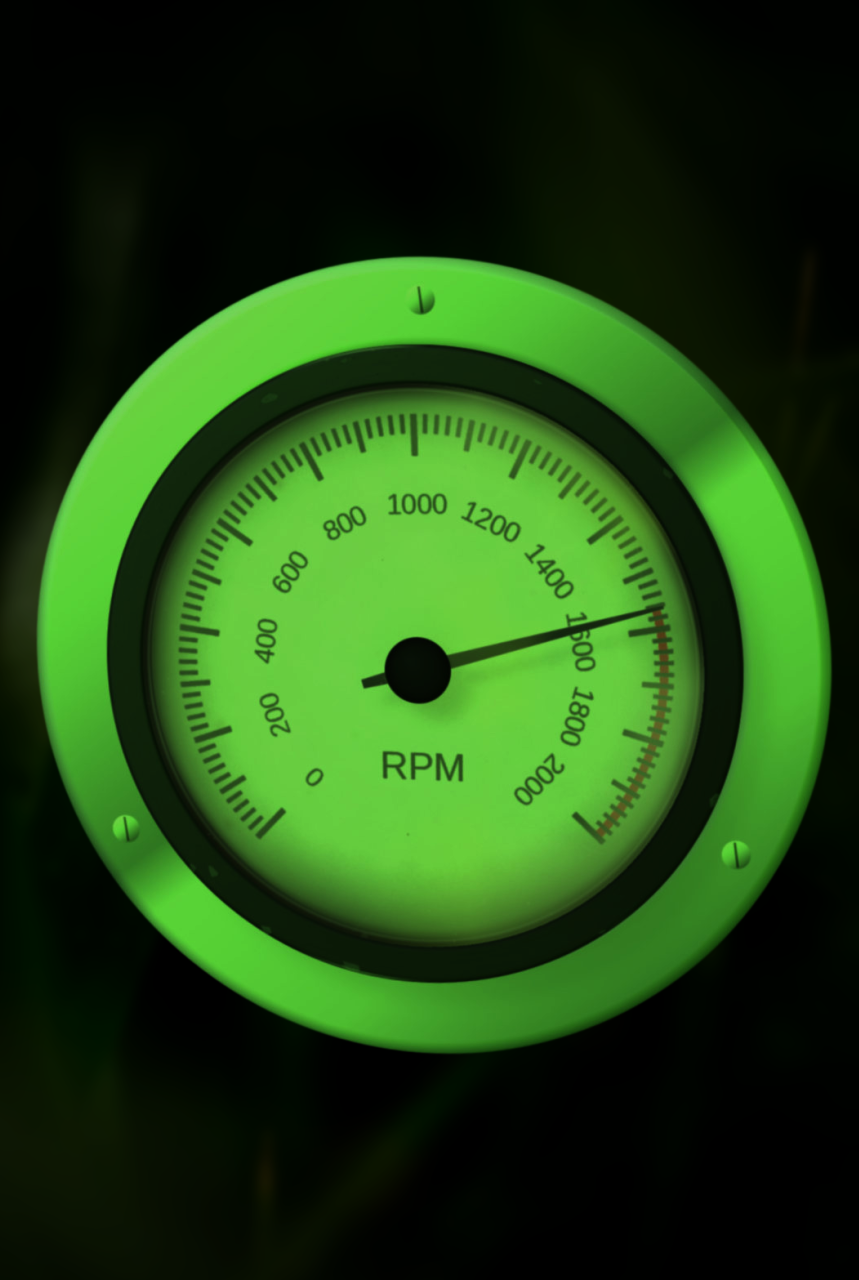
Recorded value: 1560
